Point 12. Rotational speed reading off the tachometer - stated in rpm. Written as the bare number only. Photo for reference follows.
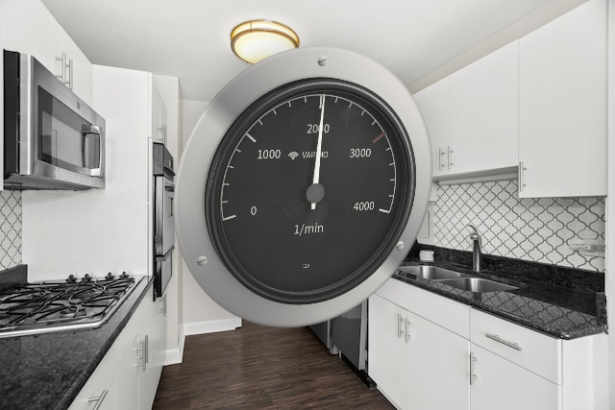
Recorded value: 2000
